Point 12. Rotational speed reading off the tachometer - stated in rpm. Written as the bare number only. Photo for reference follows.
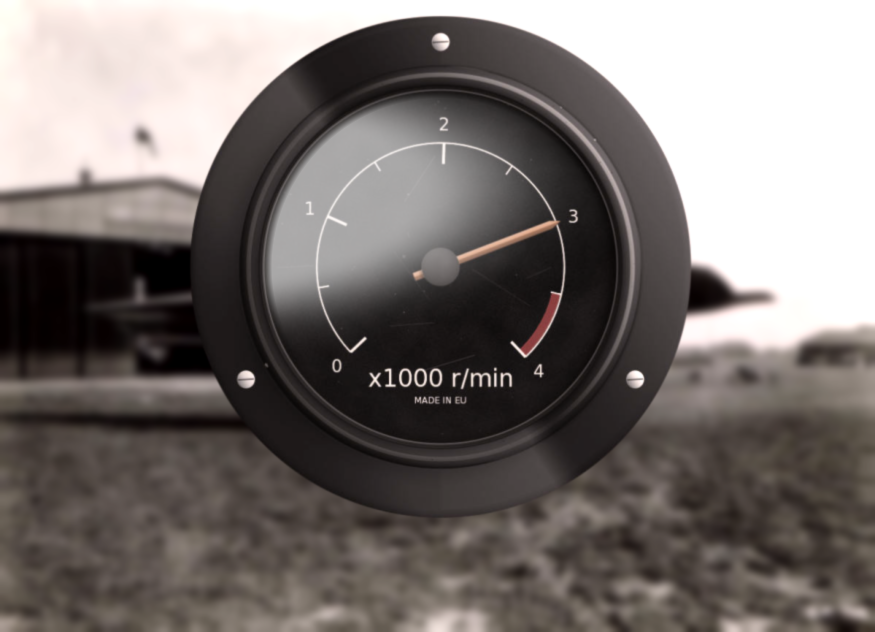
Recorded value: 3000
